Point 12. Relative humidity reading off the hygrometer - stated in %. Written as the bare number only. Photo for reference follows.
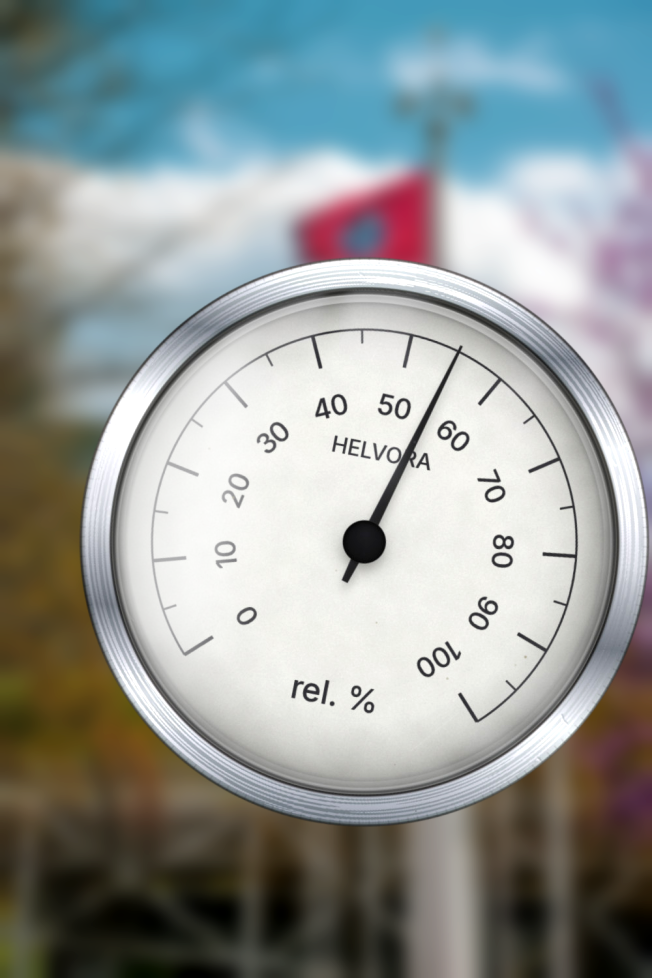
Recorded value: 55
